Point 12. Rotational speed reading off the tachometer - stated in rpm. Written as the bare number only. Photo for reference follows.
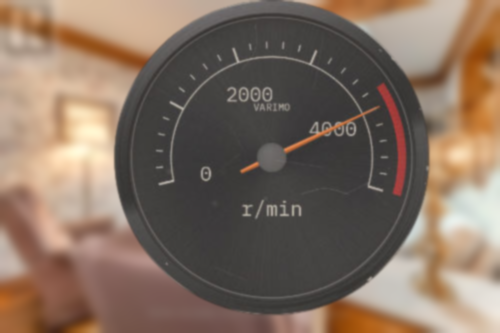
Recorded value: 4000
